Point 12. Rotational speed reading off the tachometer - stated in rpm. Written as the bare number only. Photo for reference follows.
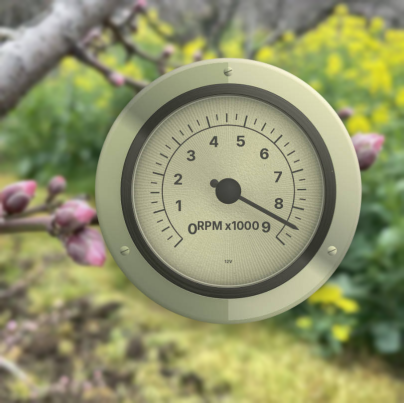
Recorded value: 8500
